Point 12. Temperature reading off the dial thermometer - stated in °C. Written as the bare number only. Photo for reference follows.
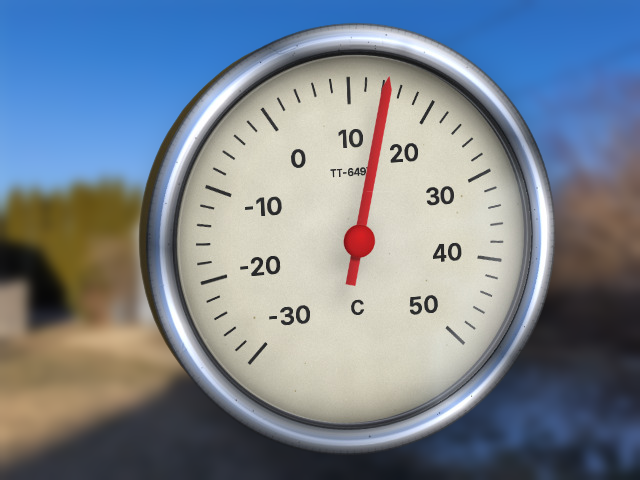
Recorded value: 14
